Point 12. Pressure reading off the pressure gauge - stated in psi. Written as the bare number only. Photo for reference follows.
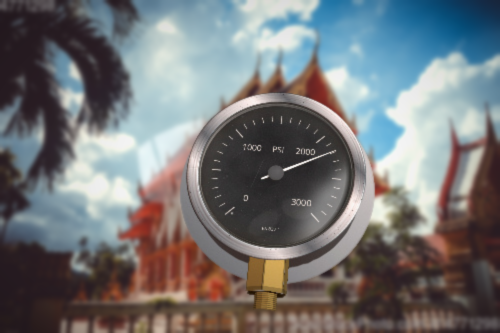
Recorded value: 2200
